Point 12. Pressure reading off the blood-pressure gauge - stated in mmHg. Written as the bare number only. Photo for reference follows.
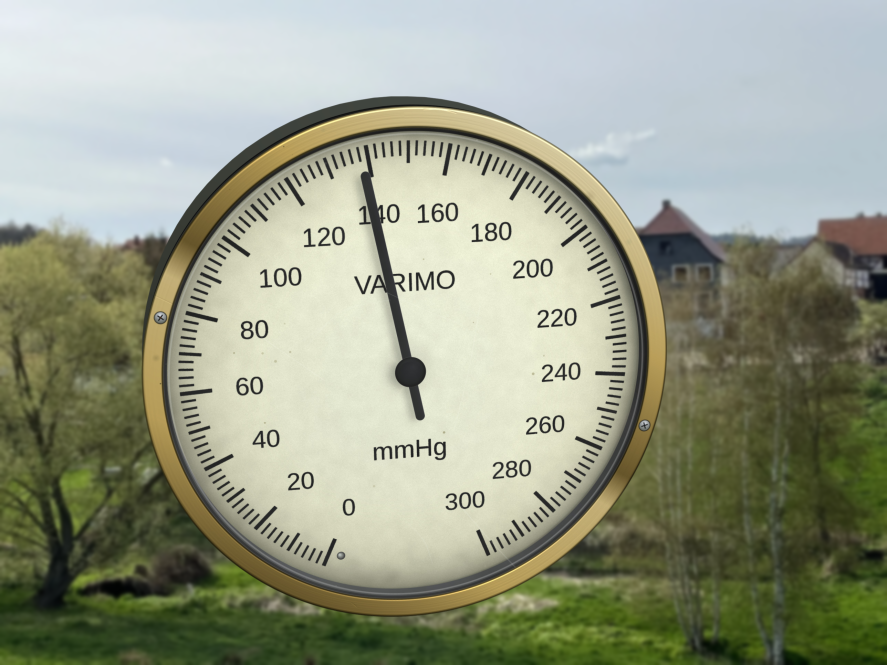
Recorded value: 138
